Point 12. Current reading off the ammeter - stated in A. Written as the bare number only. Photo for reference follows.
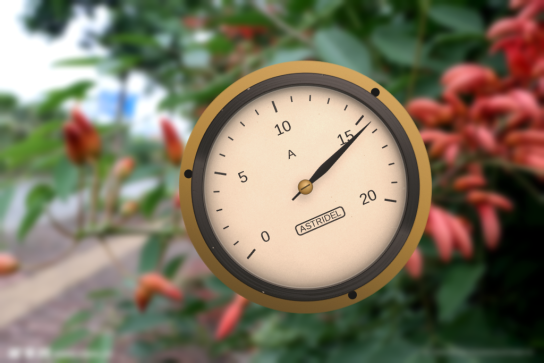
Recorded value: 15.5
